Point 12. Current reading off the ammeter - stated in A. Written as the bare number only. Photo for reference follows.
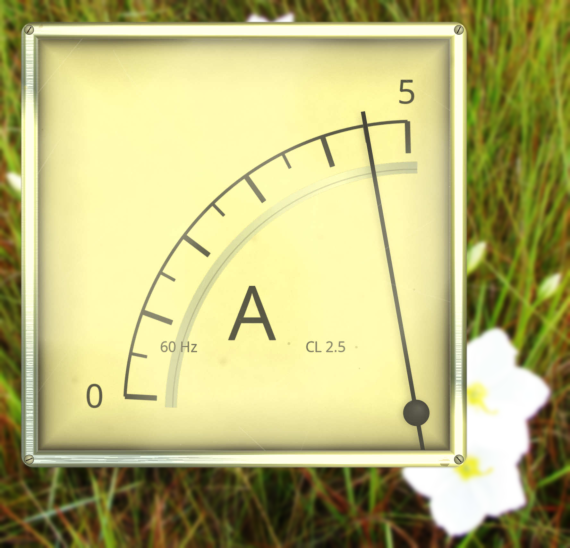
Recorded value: 4.5
